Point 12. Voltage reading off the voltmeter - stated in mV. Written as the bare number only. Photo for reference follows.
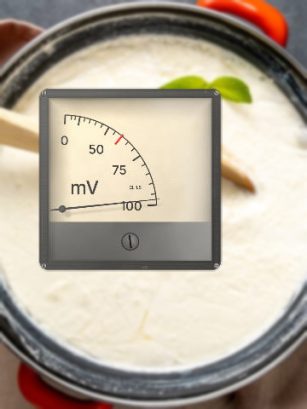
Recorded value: 97.5
